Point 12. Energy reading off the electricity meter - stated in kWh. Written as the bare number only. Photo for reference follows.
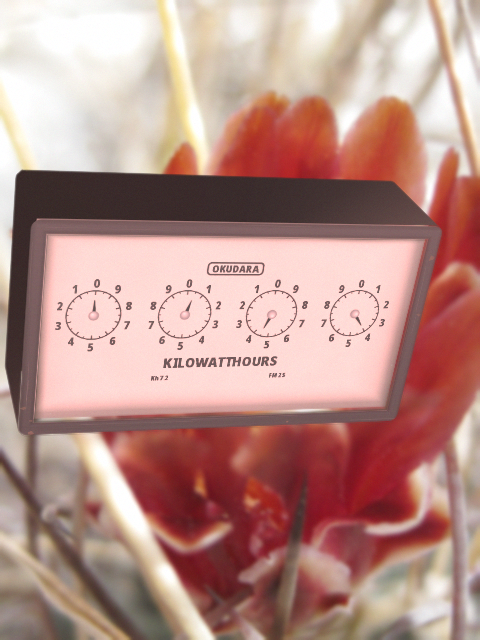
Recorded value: 44
